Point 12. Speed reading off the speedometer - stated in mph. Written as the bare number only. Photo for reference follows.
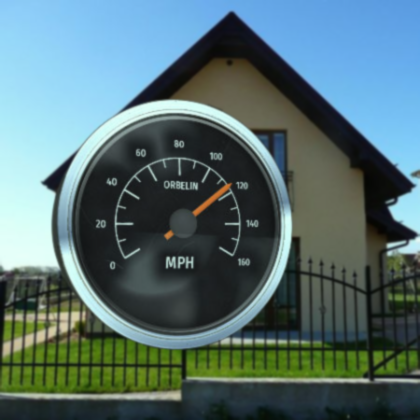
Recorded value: 115
